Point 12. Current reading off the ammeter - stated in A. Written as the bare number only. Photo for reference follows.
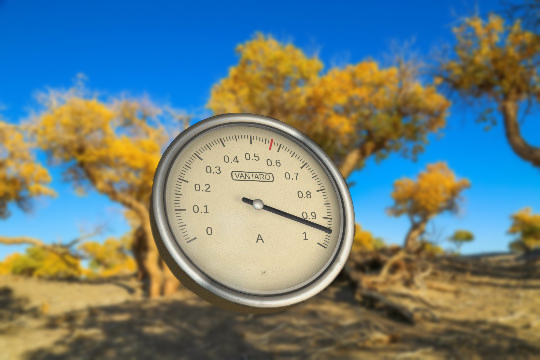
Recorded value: 0.95
